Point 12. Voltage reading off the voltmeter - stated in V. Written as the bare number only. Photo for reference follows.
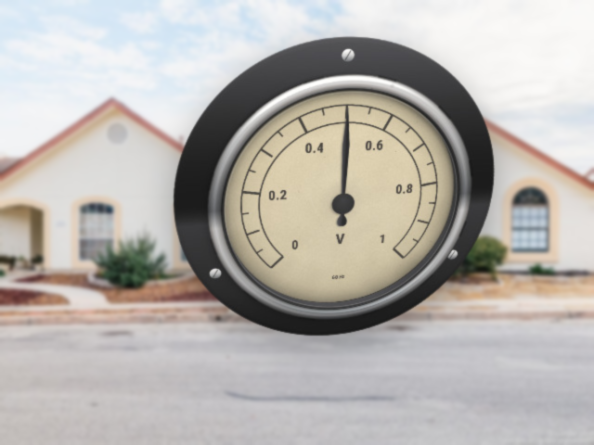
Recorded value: 0.5
